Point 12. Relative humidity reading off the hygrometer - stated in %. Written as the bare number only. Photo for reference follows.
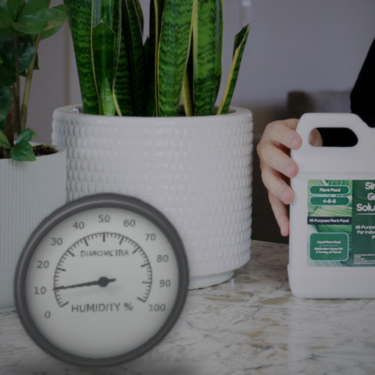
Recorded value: 10
